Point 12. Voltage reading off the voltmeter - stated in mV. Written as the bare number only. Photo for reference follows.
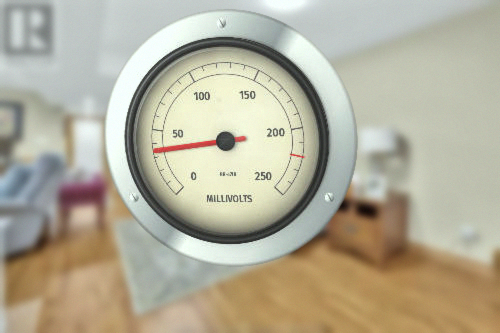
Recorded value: 35
